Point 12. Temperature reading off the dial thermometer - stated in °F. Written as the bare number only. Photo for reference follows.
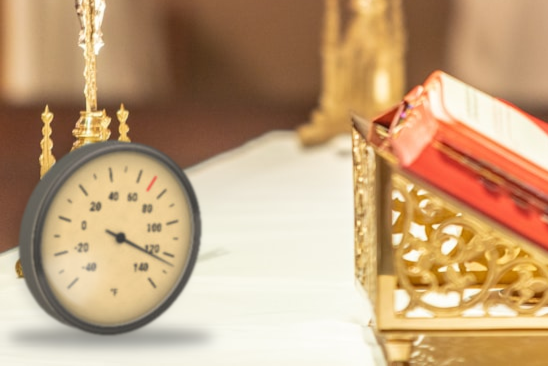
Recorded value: 125
